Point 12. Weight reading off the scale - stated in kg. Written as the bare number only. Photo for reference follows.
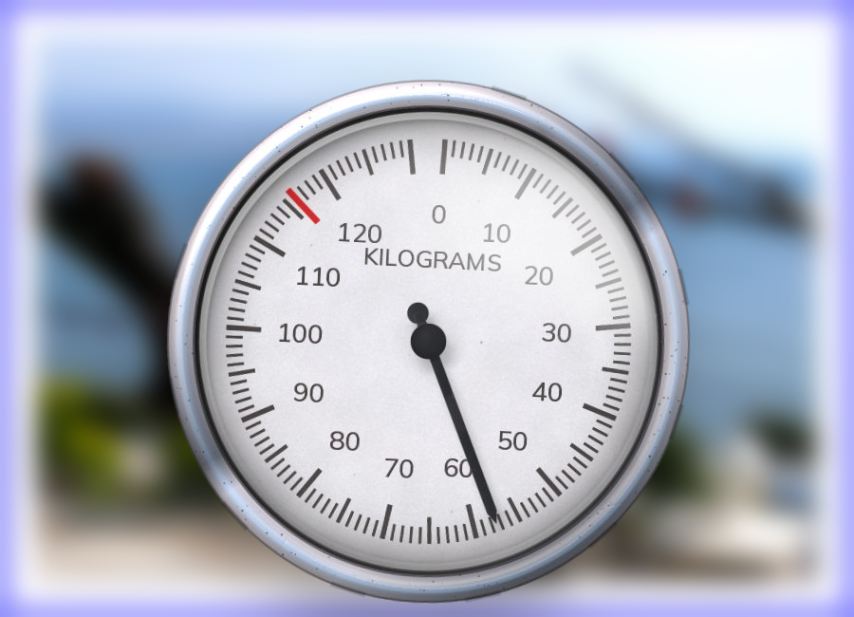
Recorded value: 57.5
